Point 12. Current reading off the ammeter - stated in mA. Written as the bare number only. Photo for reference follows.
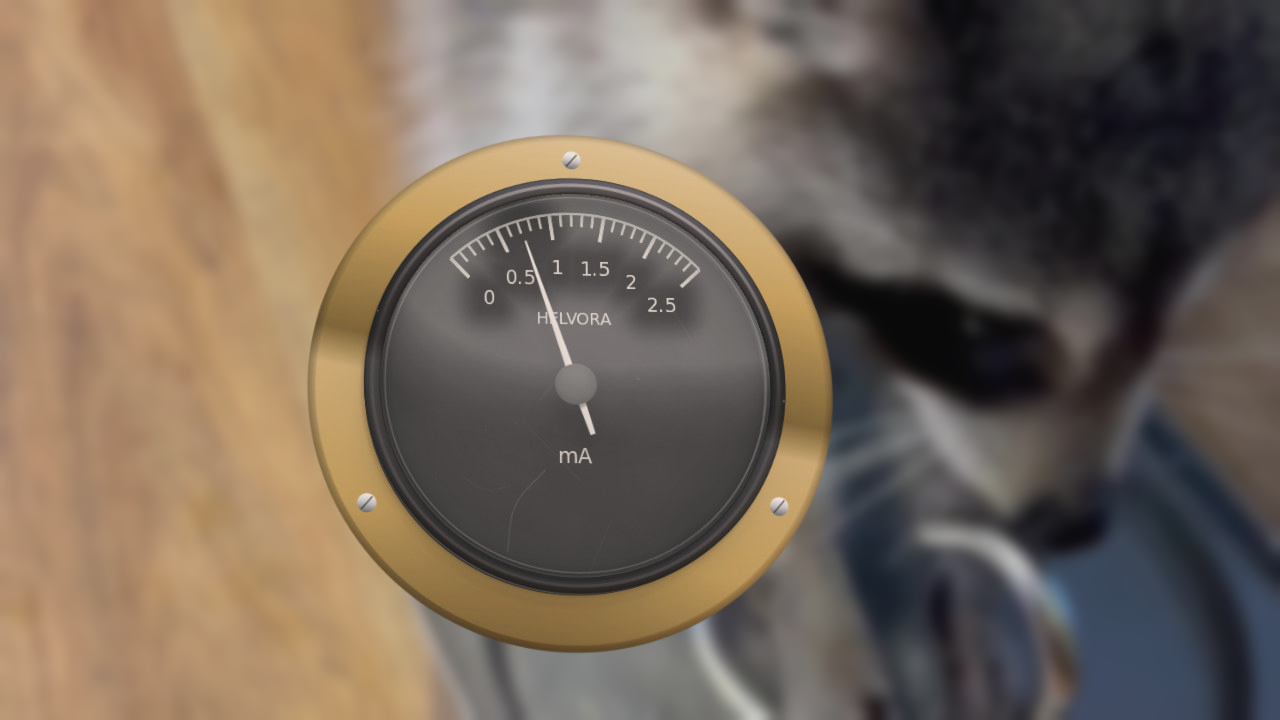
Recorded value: 0.7
